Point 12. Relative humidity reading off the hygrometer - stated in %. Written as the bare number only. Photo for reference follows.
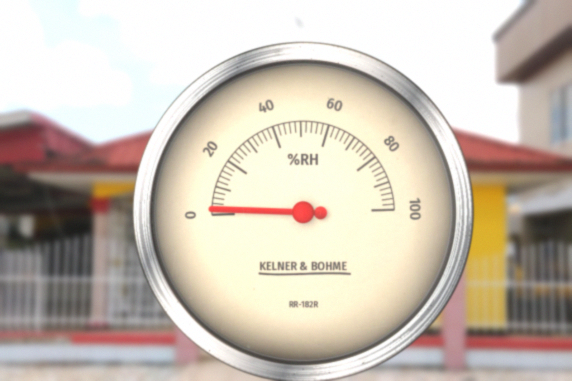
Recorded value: 2
